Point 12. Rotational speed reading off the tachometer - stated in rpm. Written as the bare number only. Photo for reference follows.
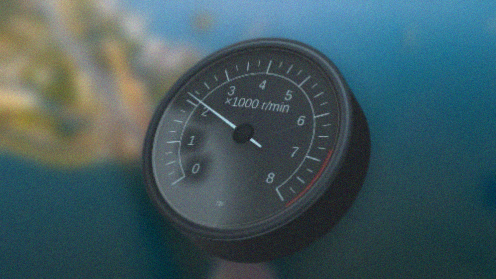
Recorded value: 2125
